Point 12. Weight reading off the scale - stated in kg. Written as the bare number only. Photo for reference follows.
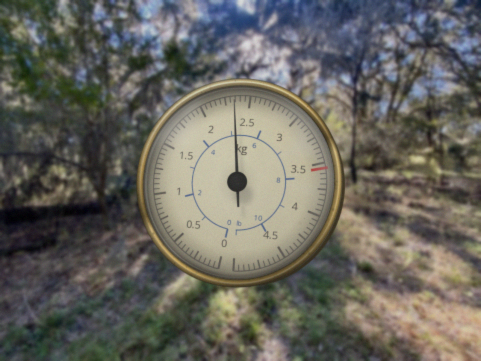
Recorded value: 2.35
